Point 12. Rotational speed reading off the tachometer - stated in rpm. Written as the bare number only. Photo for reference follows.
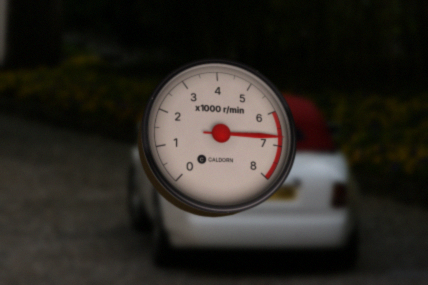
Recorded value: 6750
